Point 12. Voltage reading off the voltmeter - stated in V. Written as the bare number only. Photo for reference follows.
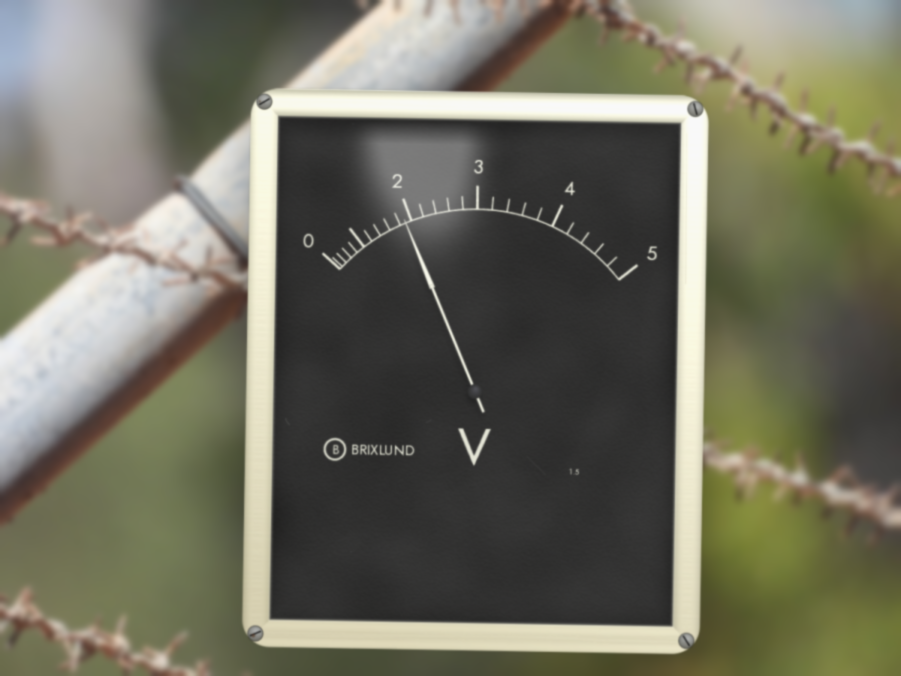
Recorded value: 1.9
